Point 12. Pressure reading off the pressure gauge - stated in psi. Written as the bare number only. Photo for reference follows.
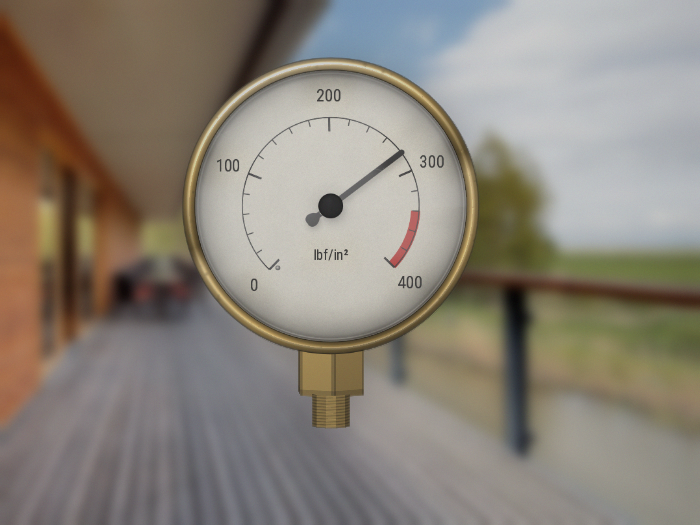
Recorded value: 280
